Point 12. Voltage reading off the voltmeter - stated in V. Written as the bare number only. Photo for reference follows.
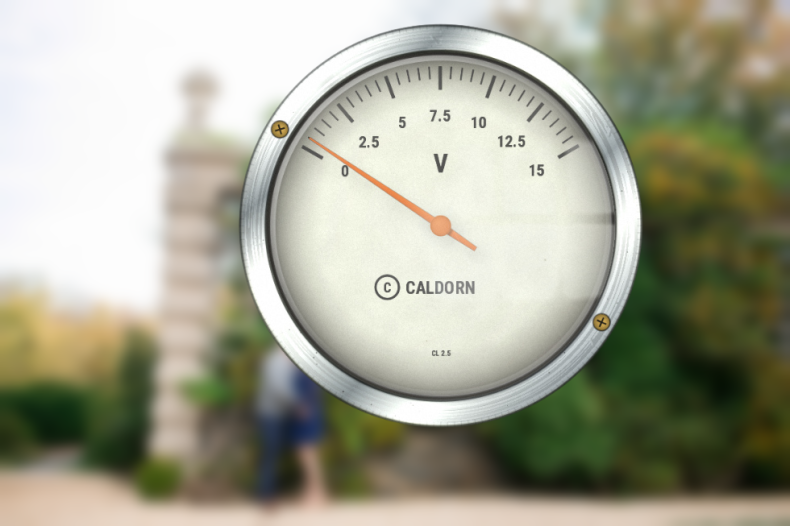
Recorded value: 0.5
